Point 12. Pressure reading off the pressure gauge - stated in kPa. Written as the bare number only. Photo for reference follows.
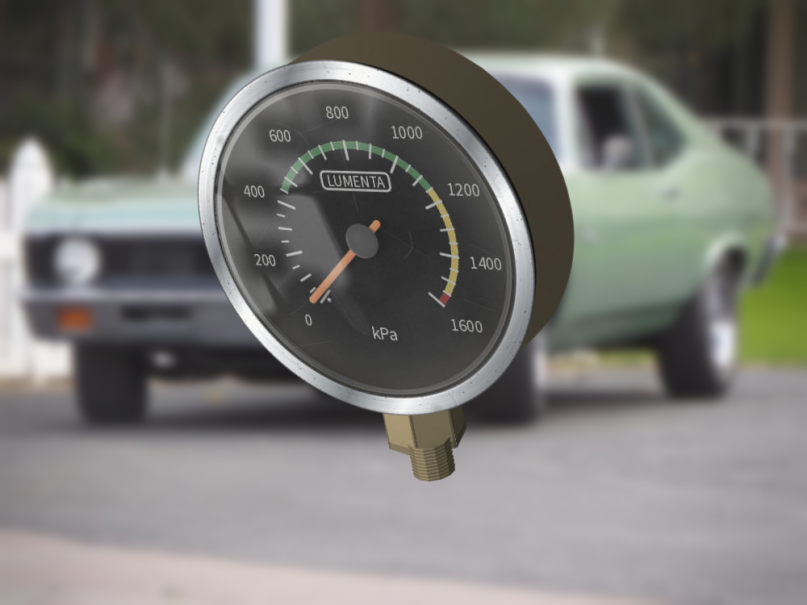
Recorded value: 25
